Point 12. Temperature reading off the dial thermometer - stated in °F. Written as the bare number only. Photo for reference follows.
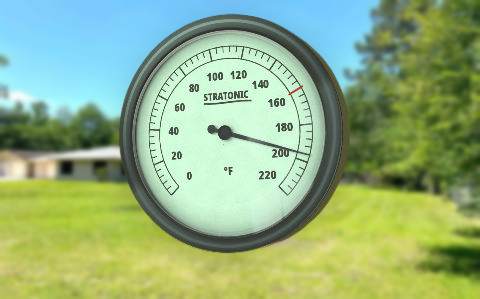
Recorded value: 196
